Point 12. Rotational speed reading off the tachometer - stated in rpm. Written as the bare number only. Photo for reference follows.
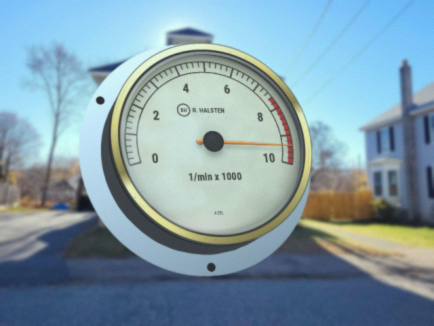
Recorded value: 9400
